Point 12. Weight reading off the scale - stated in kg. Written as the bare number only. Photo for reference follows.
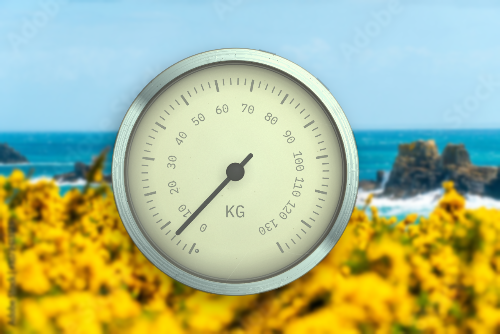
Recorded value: 6
